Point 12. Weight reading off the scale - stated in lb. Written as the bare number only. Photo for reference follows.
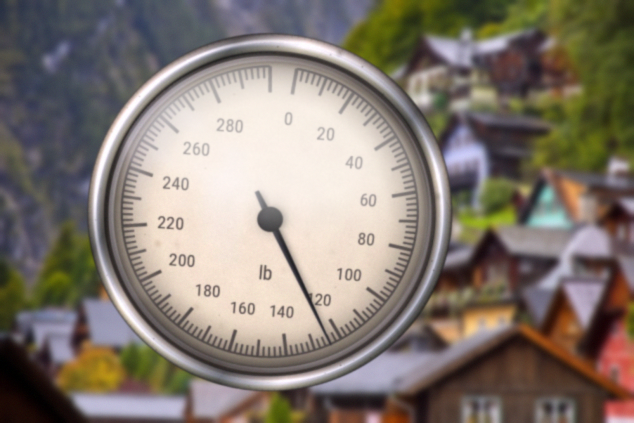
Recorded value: 124
